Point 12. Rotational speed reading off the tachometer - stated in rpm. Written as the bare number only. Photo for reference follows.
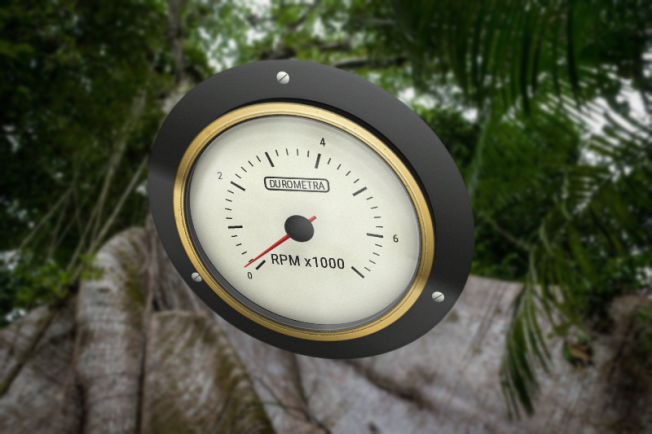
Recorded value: 200
